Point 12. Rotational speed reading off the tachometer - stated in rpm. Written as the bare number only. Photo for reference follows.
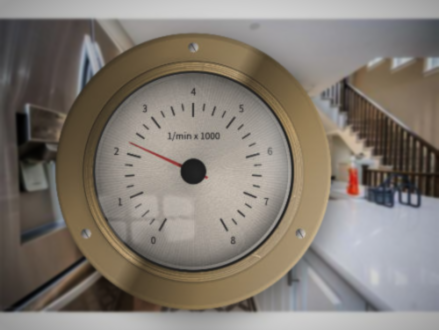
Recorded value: 2250
